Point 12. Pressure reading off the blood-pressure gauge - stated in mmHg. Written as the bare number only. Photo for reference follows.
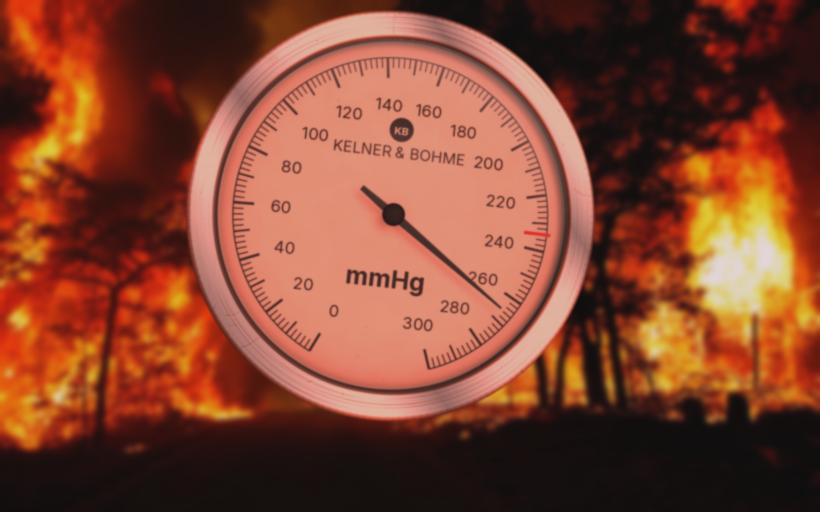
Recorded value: 266
